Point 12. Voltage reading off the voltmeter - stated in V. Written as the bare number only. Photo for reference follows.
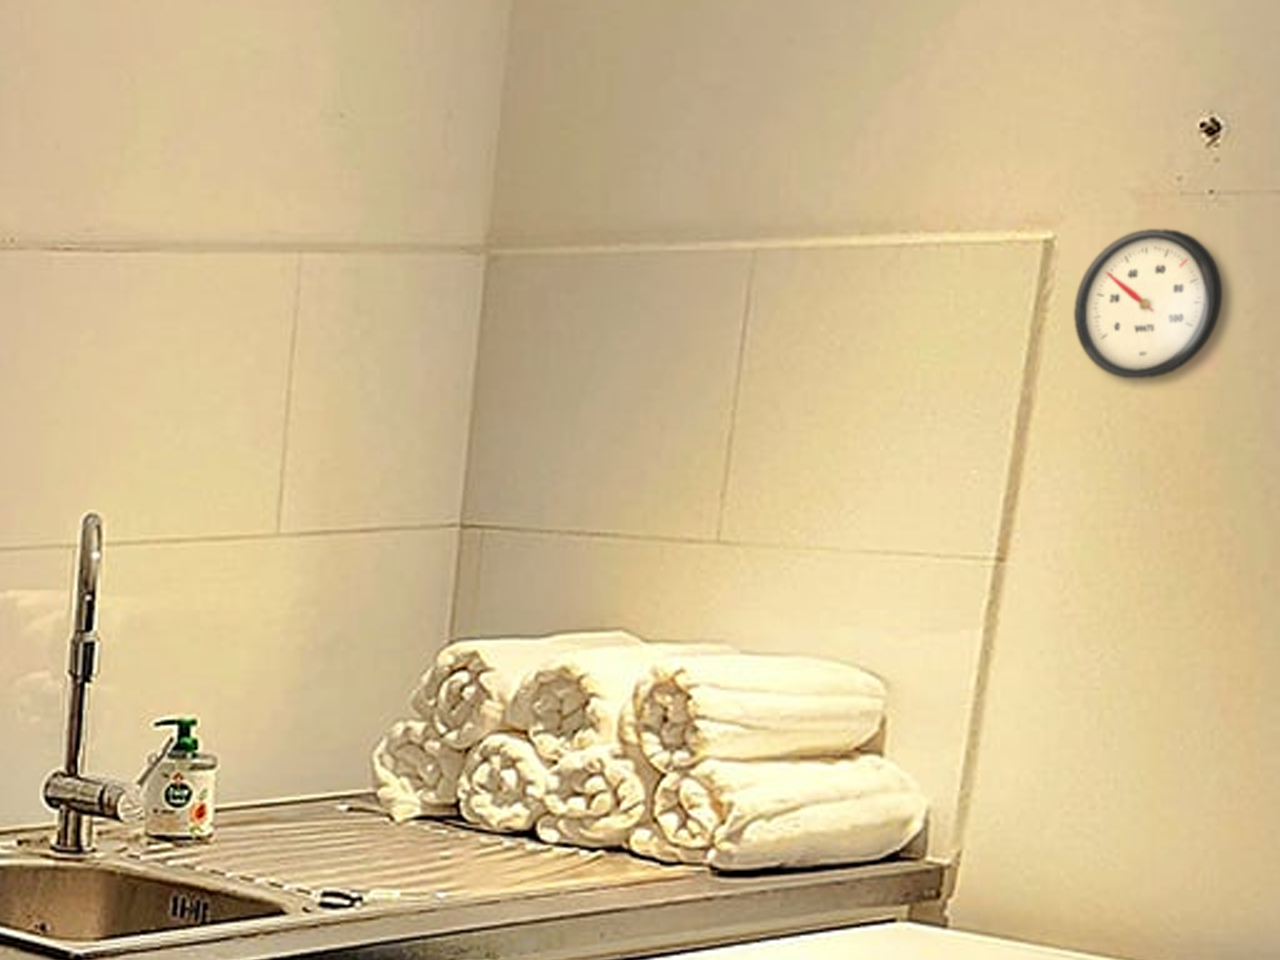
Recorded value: 30
